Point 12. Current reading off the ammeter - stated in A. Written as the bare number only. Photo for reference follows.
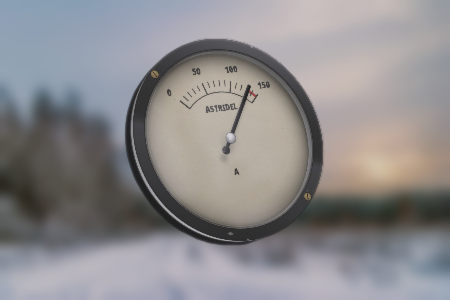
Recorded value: 130
